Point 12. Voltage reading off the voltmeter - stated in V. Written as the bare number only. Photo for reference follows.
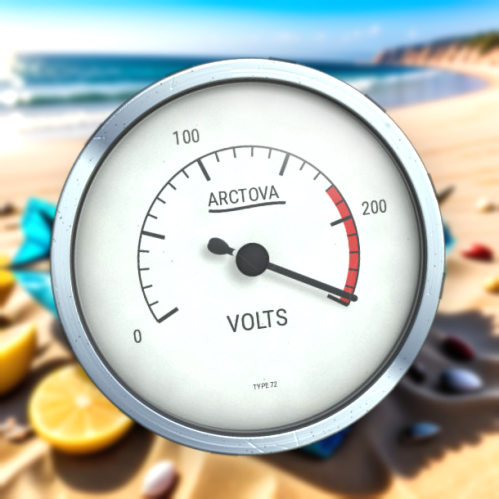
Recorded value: 245
